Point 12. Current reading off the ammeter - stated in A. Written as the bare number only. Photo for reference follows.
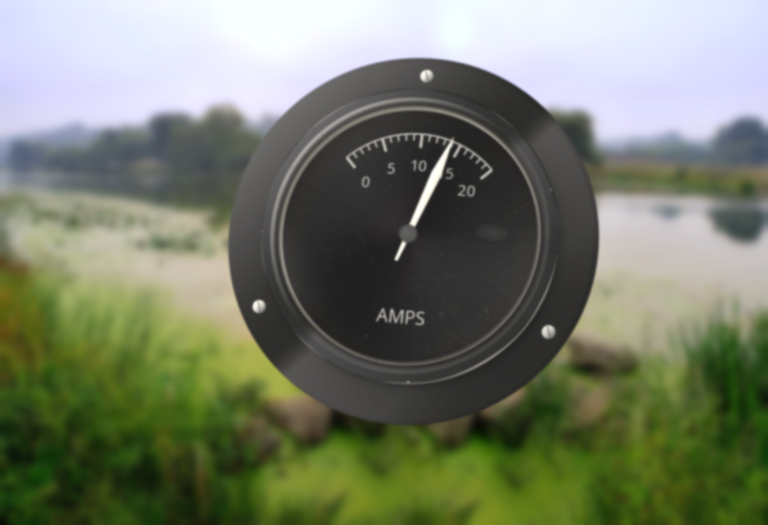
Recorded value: 14
